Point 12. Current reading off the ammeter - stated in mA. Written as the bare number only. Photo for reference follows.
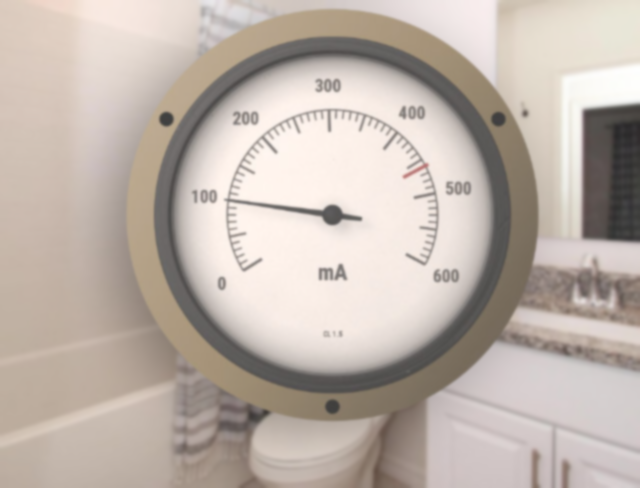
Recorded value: 100
